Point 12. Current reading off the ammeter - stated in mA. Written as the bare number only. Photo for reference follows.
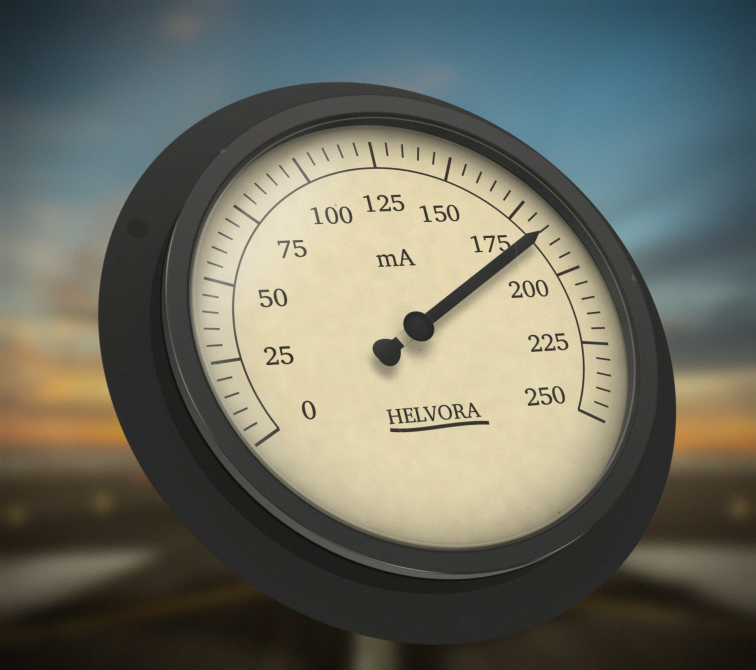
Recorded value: 185
